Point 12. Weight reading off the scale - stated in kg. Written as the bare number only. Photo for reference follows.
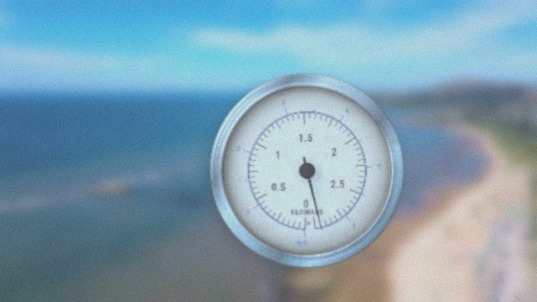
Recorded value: 2.95
